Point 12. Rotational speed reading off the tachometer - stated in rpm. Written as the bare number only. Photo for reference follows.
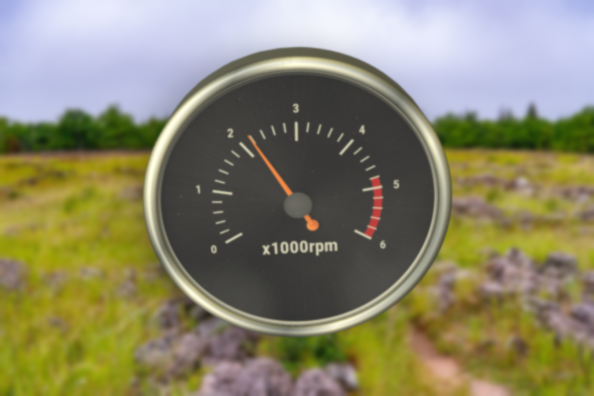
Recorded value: 2200
